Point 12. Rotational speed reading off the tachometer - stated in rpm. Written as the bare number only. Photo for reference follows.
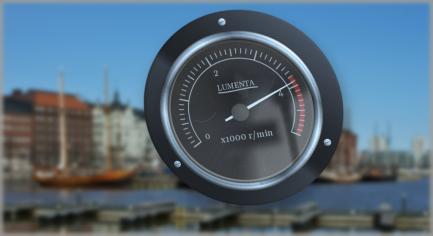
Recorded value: 3900
